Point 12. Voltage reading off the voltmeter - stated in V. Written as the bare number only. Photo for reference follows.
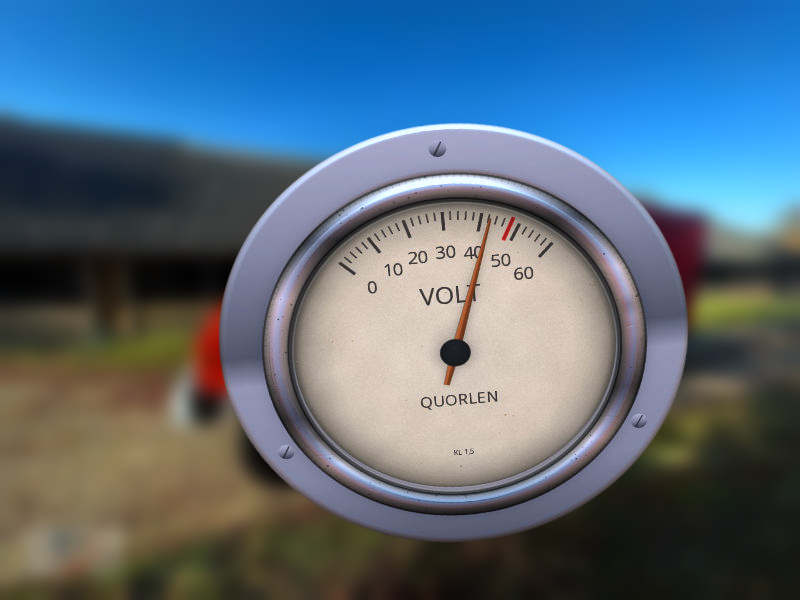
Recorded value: 42
